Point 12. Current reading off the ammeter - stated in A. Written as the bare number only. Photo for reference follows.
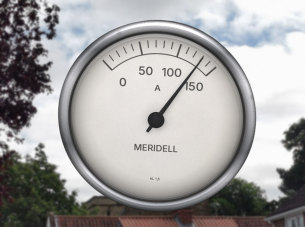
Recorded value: 130
